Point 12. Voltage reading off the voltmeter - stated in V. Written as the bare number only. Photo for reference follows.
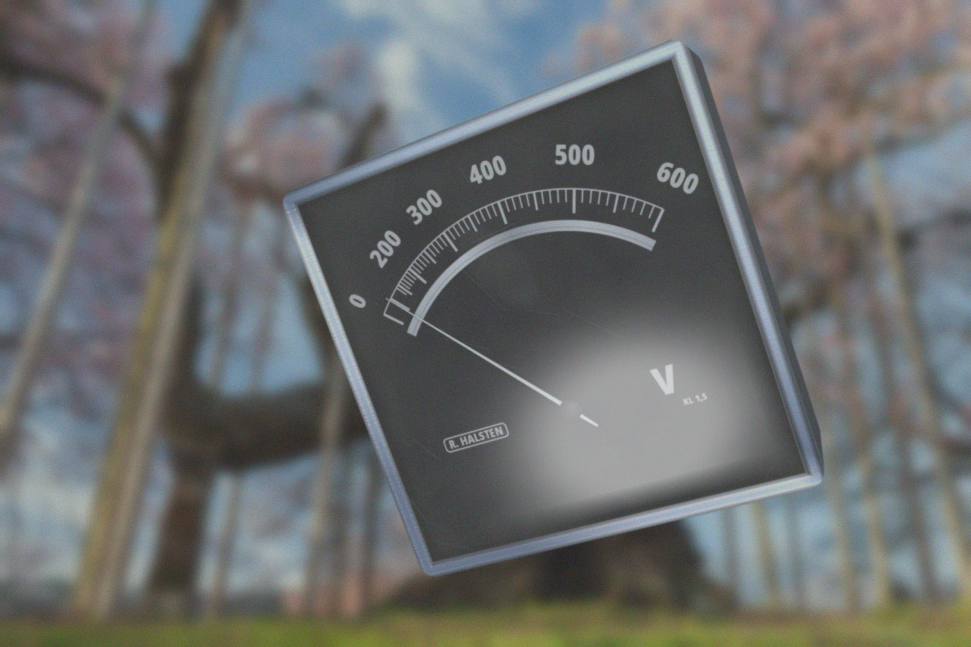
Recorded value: 100
